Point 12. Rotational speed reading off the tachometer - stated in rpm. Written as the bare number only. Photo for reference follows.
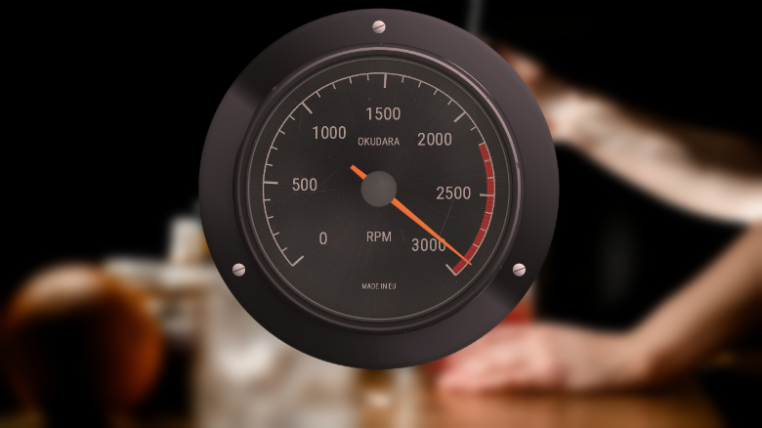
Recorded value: 2900
